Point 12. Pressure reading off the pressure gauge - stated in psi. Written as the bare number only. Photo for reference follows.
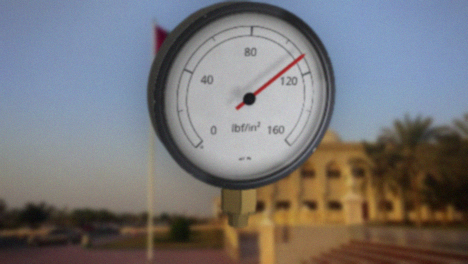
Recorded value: 110
